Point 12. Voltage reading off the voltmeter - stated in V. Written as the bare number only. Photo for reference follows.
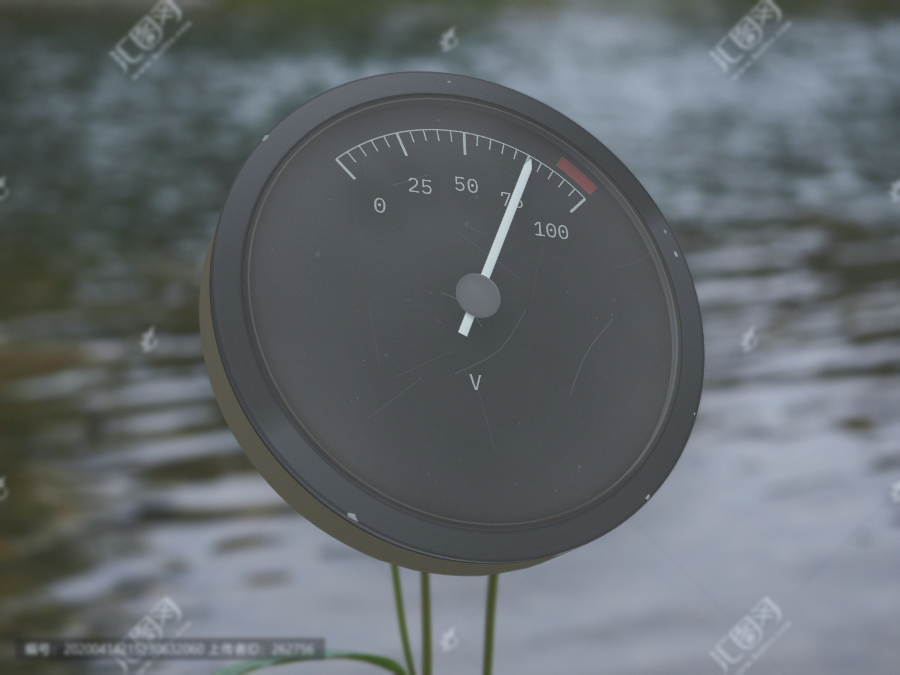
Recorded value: 75
